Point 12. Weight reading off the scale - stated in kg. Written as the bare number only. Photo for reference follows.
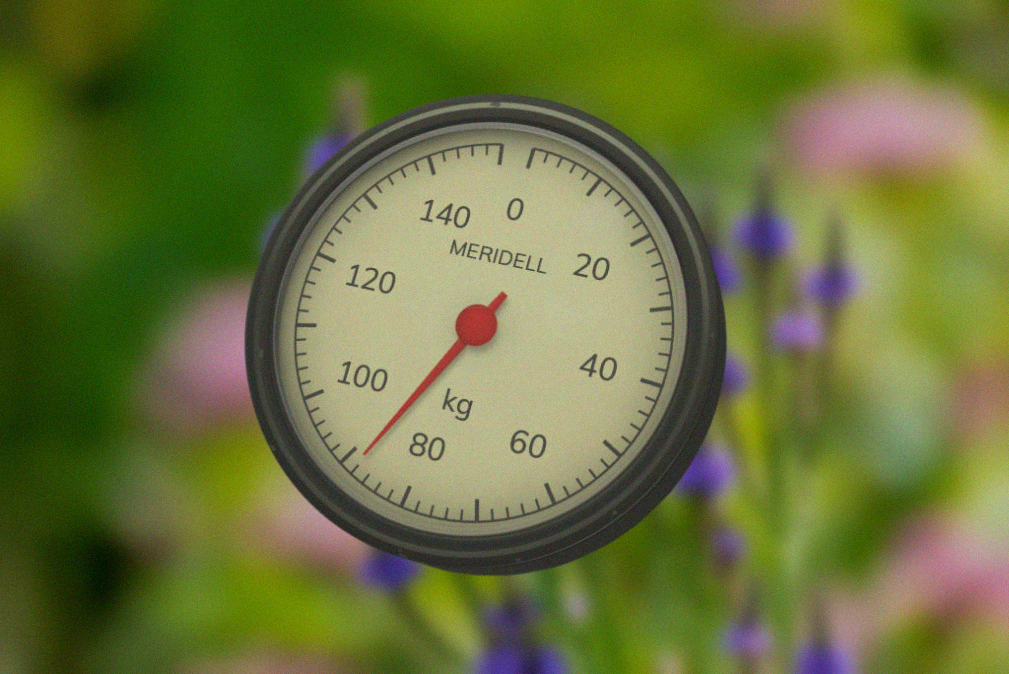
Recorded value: 88
